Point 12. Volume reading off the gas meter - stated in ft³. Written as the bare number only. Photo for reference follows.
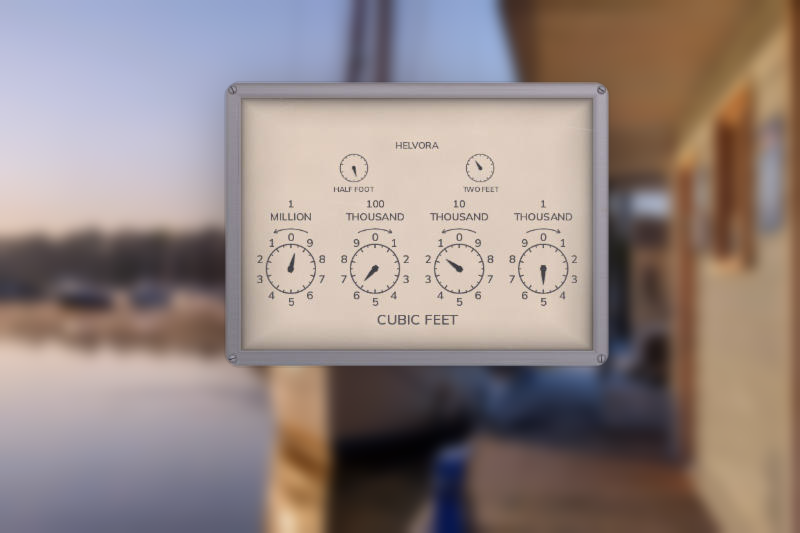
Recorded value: 961500
